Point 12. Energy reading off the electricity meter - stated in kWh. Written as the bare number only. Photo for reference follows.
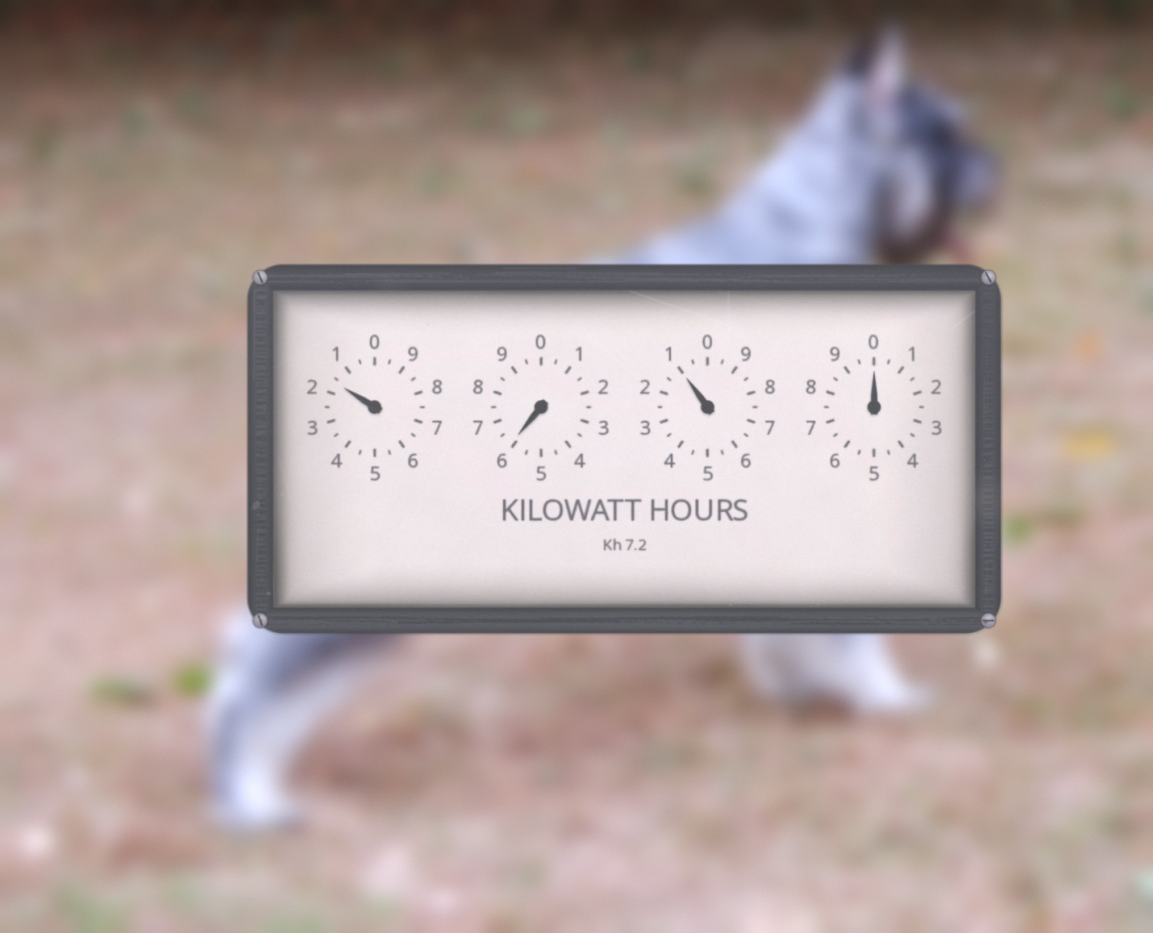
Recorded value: 1610
